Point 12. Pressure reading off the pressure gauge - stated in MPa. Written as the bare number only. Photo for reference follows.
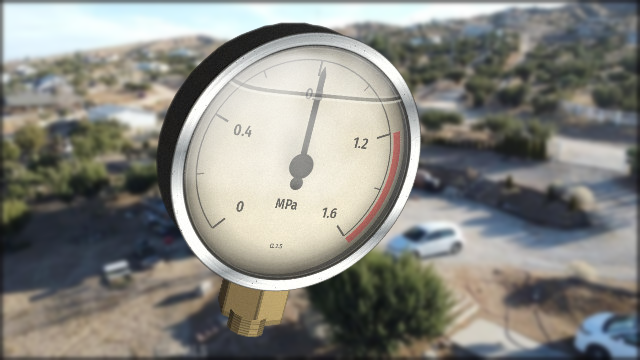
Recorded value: 0.8
